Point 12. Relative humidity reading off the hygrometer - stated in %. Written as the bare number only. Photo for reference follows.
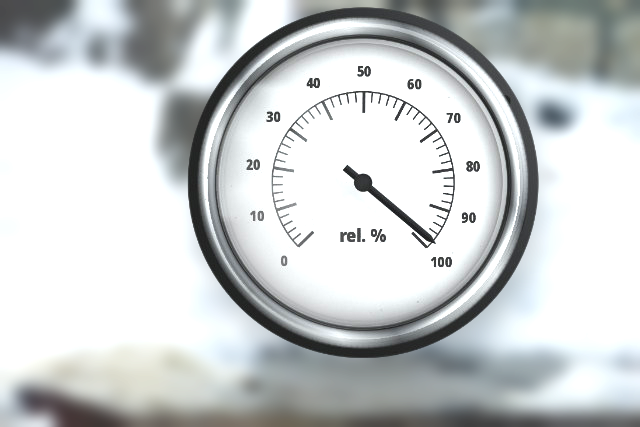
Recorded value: 98
